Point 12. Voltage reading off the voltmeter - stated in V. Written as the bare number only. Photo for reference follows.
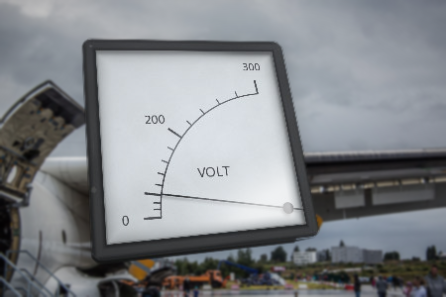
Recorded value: 100
